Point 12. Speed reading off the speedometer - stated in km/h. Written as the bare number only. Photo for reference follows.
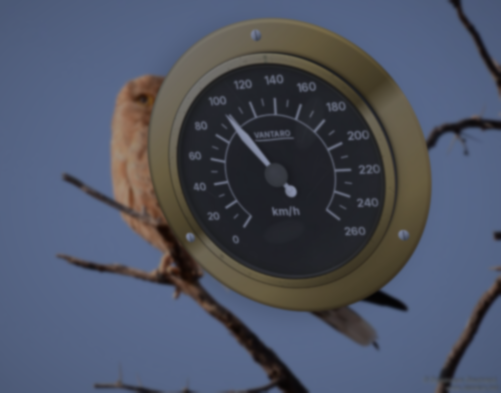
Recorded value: 100
